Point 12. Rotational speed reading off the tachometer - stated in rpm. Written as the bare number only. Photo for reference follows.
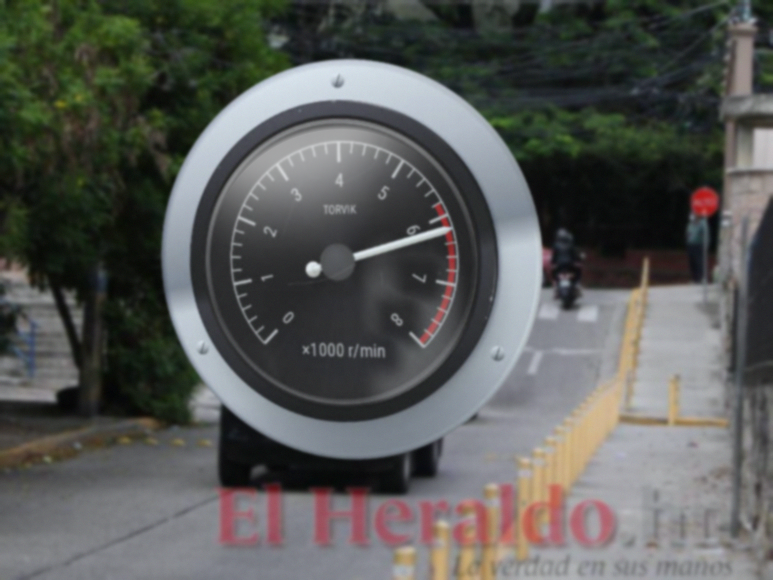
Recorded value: 6200
